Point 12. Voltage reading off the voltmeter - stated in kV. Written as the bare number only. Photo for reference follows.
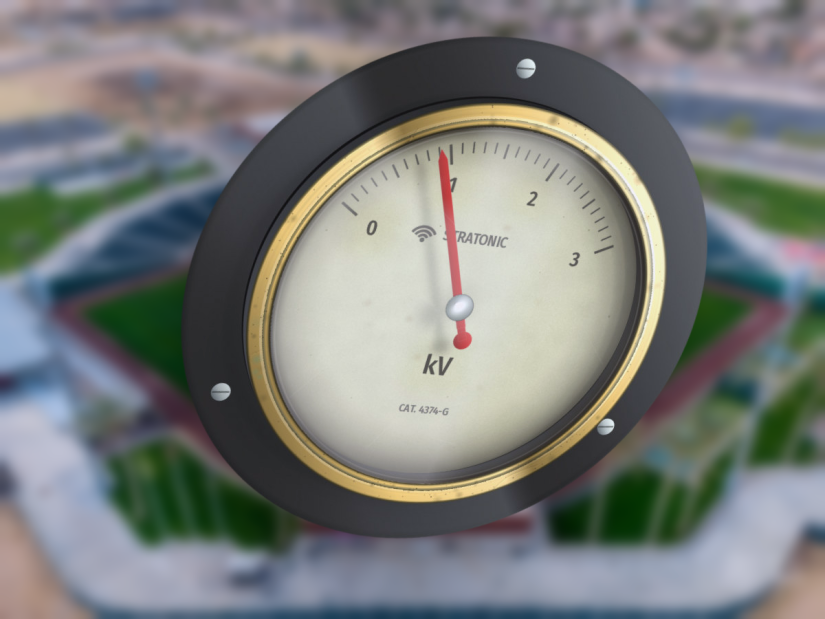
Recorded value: 0.9
